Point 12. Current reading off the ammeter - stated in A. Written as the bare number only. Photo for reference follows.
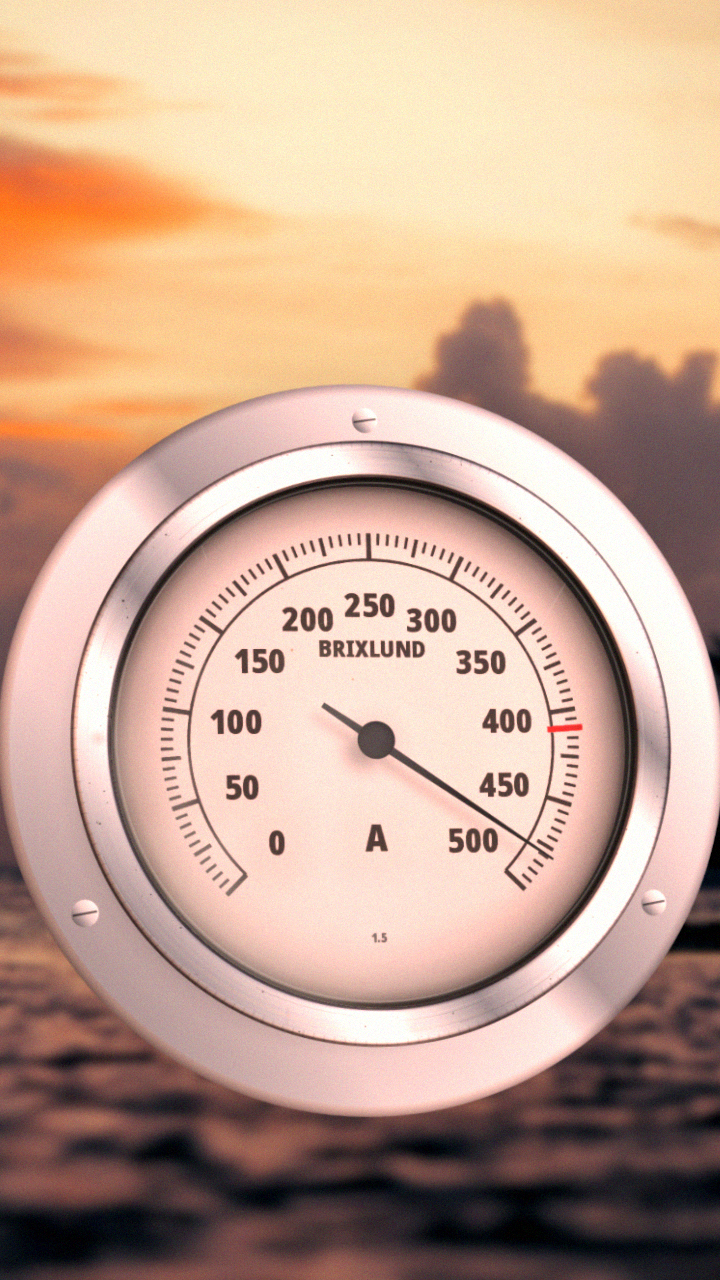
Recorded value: 480
